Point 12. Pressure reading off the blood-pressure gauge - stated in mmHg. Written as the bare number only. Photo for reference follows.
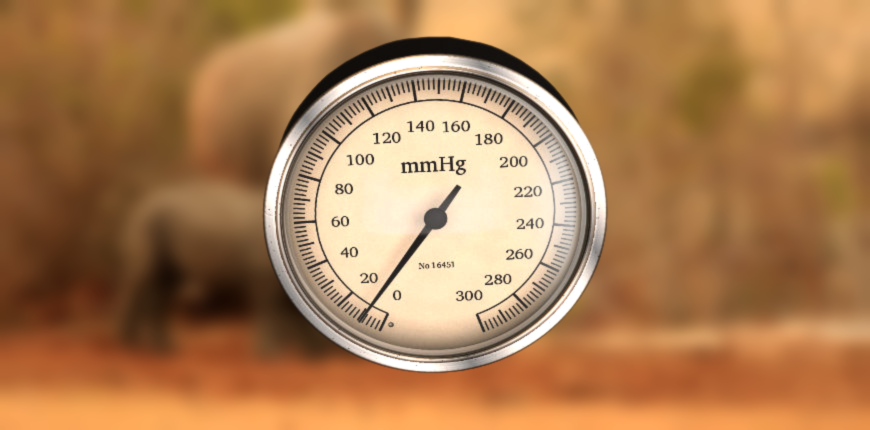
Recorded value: 10
